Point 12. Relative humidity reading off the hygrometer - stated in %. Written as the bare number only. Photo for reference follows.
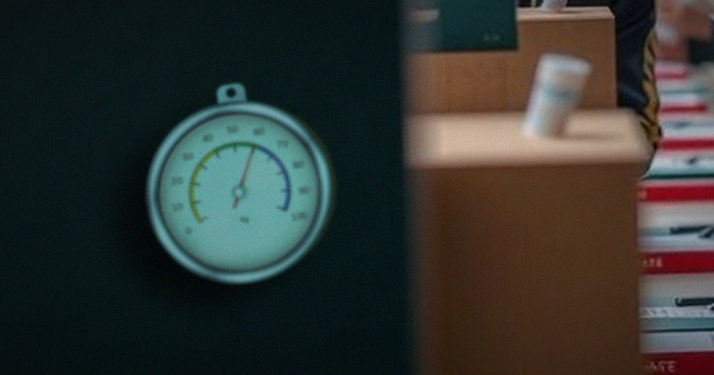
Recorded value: 60
